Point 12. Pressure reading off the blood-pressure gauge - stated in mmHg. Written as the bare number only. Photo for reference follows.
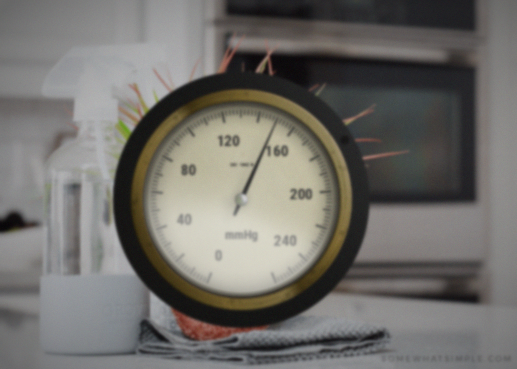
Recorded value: 150
